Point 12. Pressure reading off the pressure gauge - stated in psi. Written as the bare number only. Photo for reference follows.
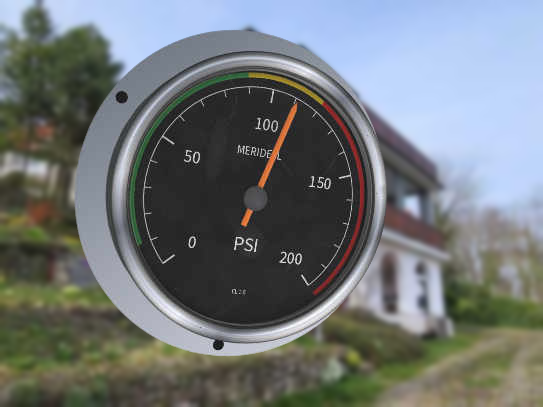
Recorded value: 110
